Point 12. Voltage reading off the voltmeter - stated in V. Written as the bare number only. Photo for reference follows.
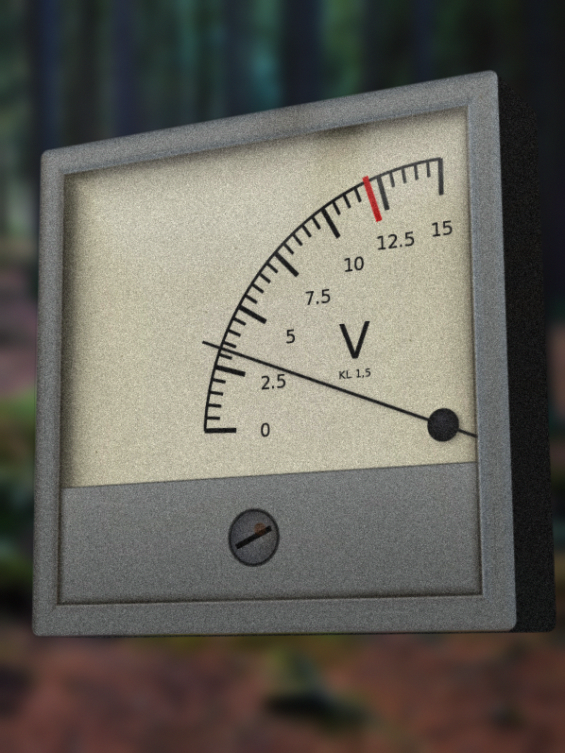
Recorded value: 3.25
